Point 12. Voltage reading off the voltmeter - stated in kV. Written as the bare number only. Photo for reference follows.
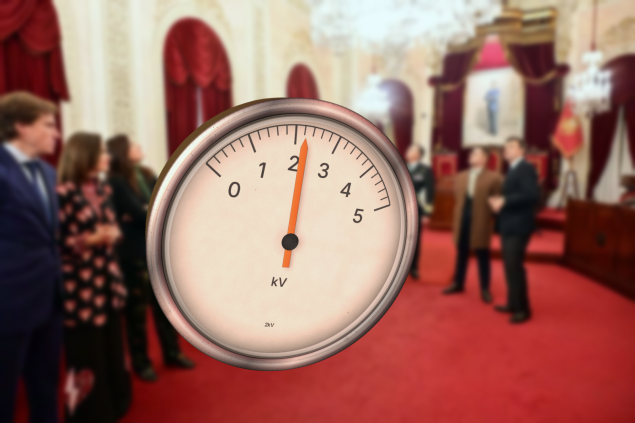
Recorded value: 2.2
